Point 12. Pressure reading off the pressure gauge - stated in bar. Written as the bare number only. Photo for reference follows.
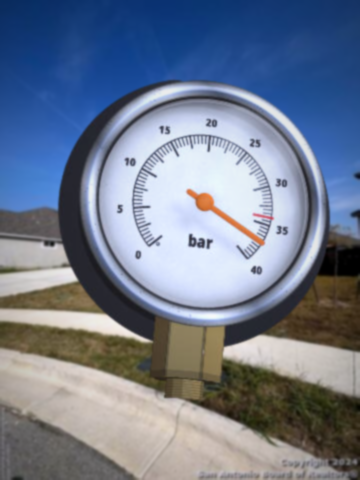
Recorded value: 37.5
